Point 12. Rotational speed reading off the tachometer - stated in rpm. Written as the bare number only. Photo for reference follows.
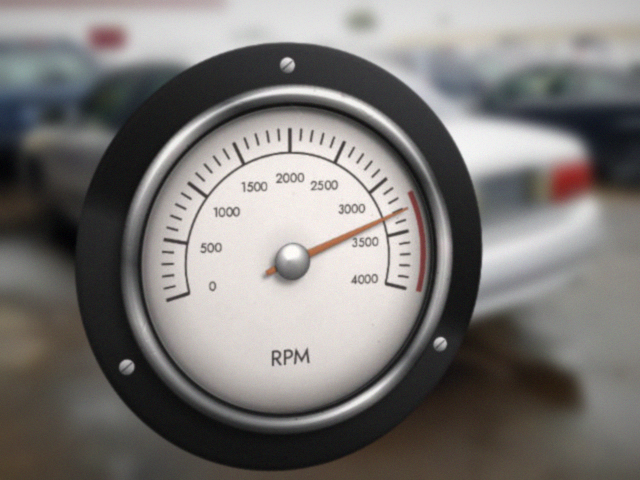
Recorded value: 3300
